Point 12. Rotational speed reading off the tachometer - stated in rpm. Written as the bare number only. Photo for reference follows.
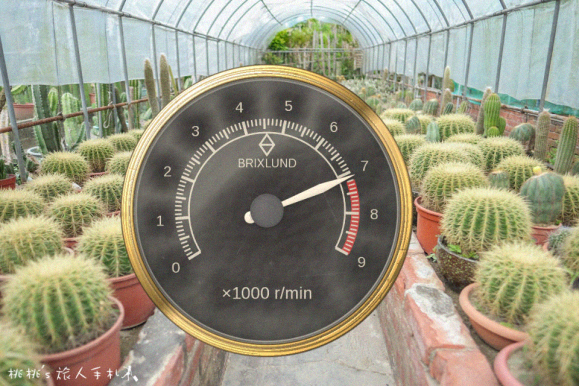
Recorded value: 7100
